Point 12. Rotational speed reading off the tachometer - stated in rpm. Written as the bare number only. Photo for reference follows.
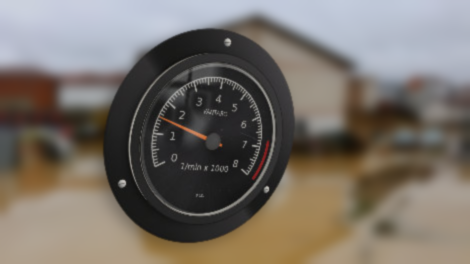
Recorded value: 1500
